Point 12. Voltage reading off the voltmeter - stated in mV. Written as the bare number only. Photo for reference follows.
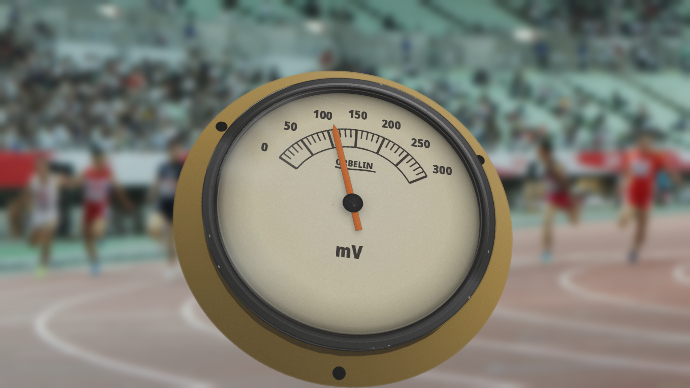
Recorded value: 110
